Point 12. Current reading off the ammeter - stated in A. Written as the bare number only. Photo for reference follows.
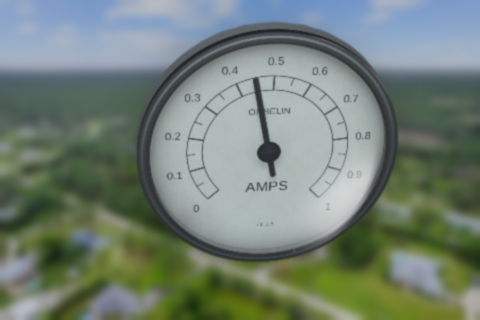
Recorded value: 0.45
